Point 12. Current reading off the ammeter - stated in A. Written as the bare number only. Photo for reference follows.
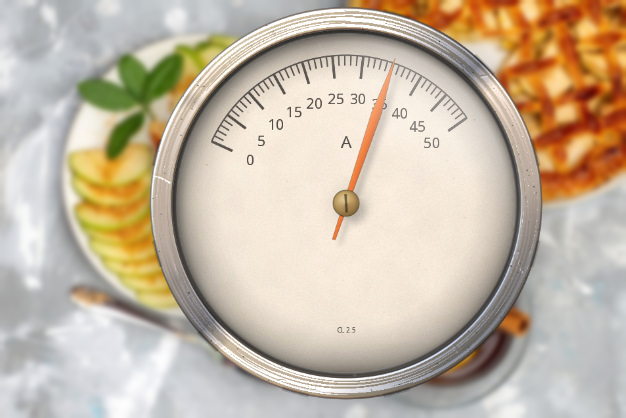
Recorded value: 35
